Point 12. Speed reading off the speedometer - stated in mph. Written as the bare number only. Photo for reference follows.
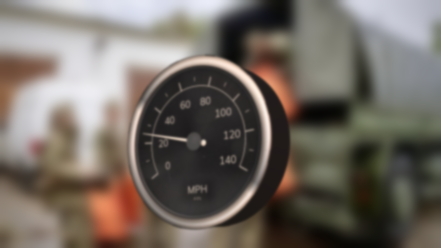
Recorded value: 25
